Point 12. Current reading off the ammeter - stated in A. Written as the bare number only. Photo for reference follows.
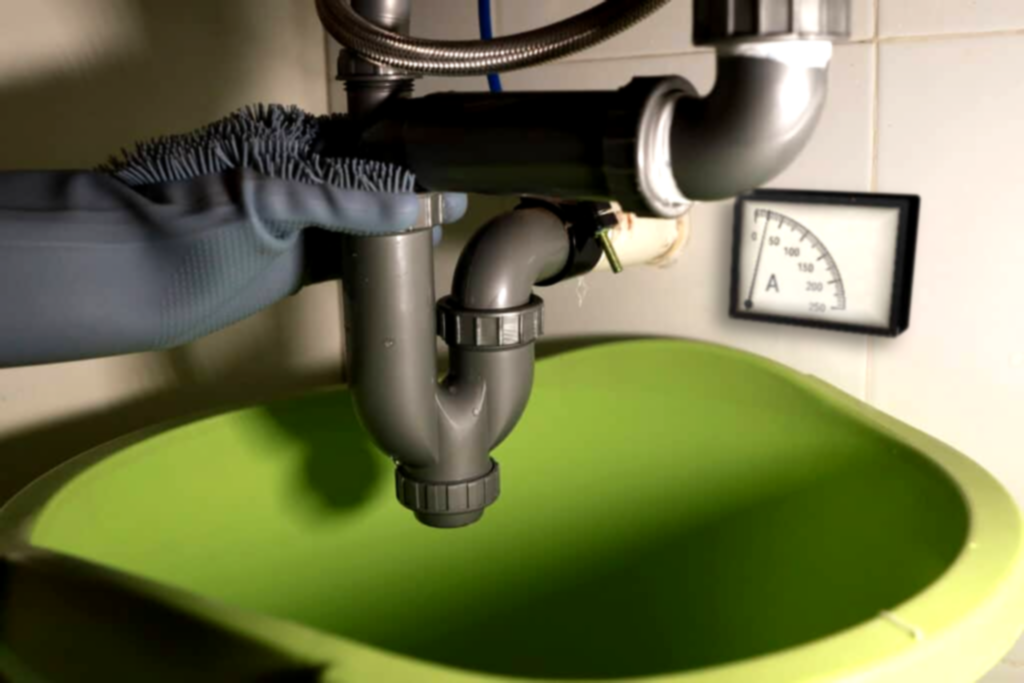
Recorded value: 25
